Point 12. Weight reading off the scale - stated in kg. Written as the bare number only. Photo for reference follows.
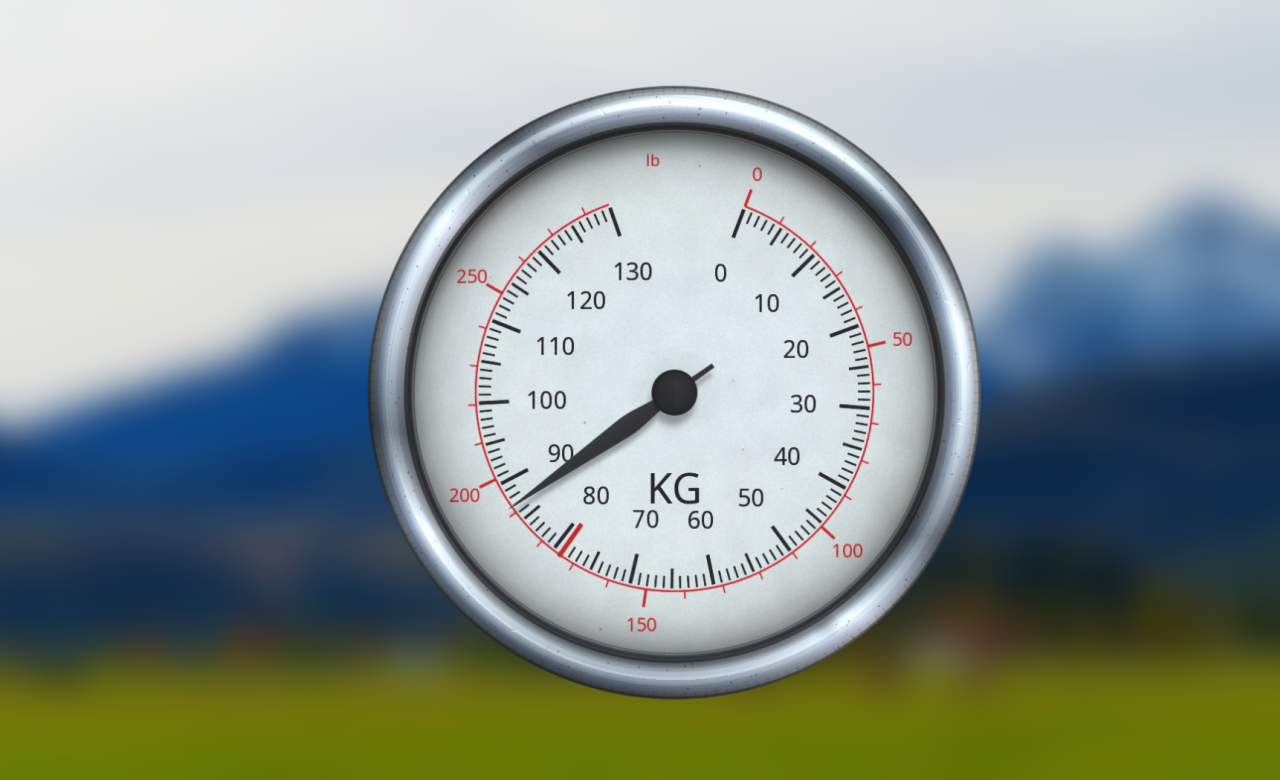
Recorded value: 87
